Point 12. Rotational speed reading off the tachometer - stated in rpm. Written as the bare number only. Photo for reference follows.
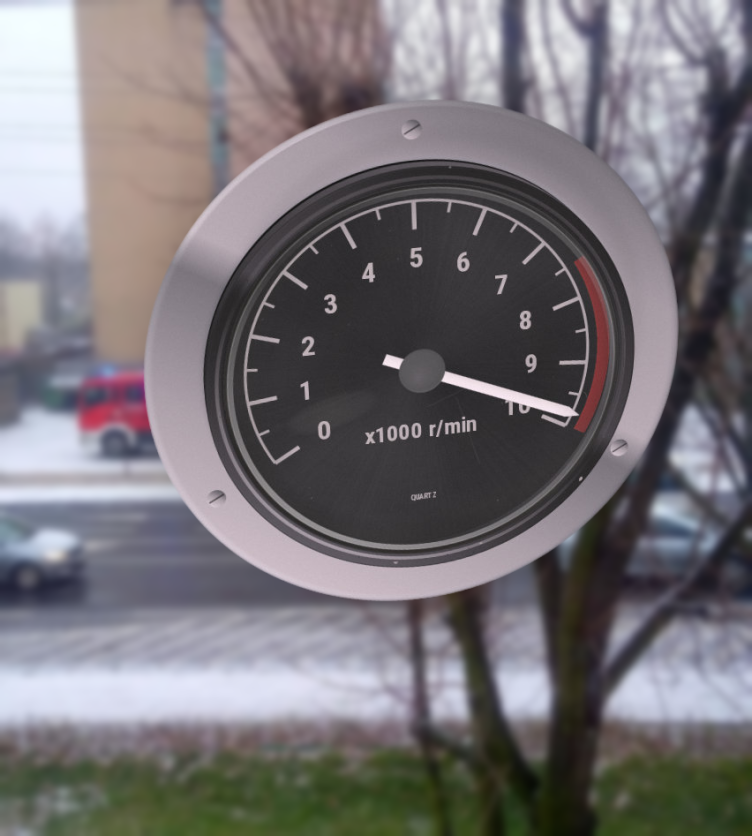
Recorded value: 9750
